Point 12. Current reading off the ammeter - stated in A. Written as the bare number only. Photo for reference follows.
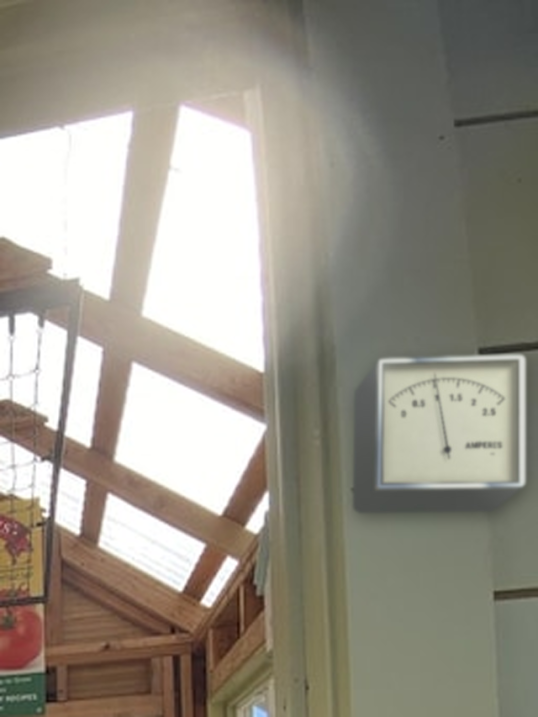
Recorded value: 1
